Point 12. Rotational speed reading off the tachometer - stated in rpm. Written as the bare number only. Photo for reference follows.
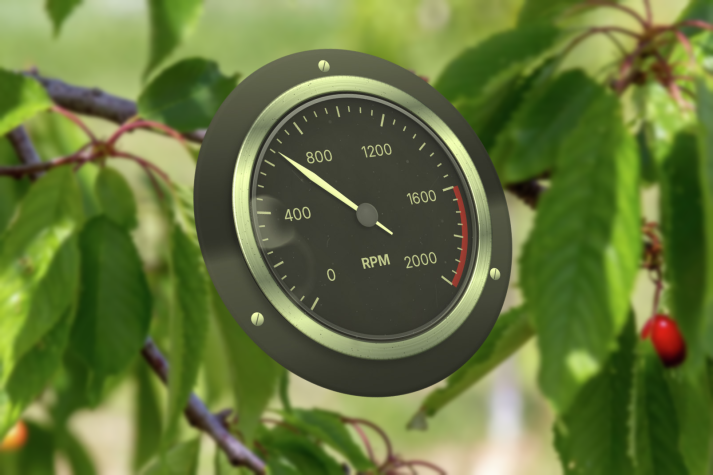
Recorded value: 650
